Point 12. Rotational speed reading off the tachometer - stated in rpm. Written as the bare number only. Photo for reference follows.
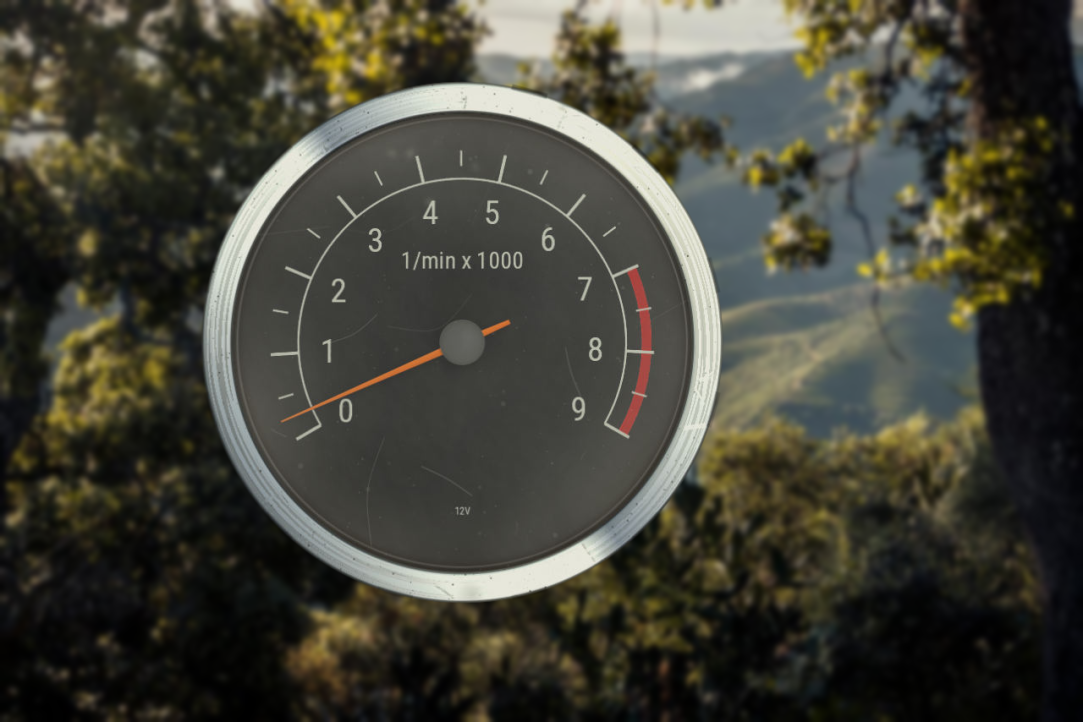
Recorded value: 250
